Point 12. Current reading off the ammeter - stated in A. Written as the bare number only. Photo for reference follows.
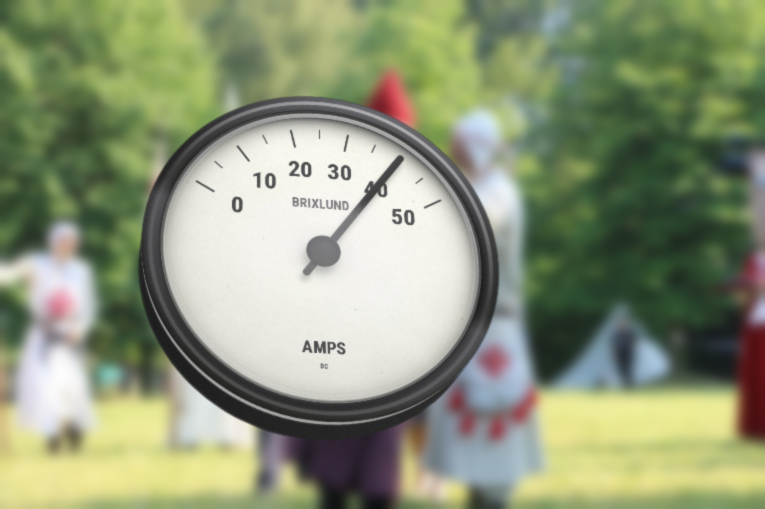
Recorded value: 40
